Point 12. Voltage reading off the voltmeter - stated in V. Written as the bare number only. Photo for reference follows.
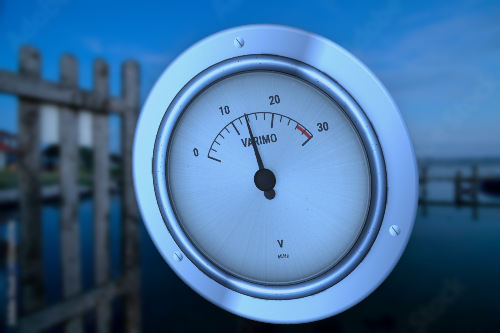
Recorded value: 14
